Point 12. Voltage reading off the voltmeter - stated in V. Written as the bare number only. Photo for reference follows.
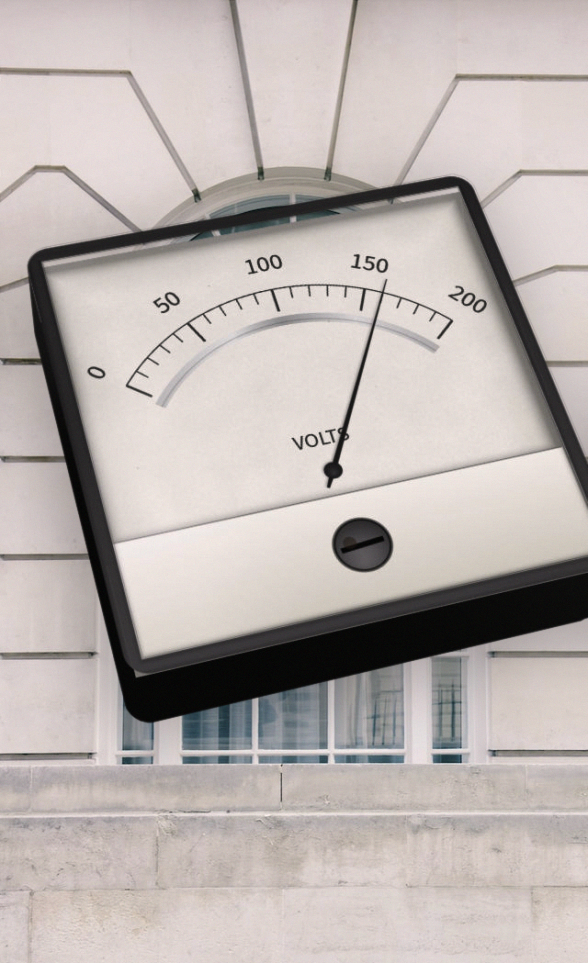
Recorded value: 160
